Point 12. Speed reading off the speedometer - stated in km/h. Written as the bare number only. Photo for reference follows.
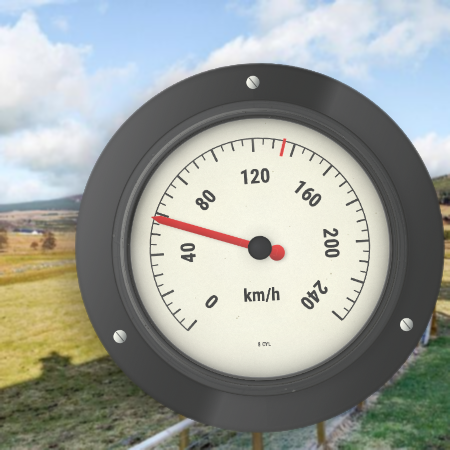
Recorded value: 57.5
